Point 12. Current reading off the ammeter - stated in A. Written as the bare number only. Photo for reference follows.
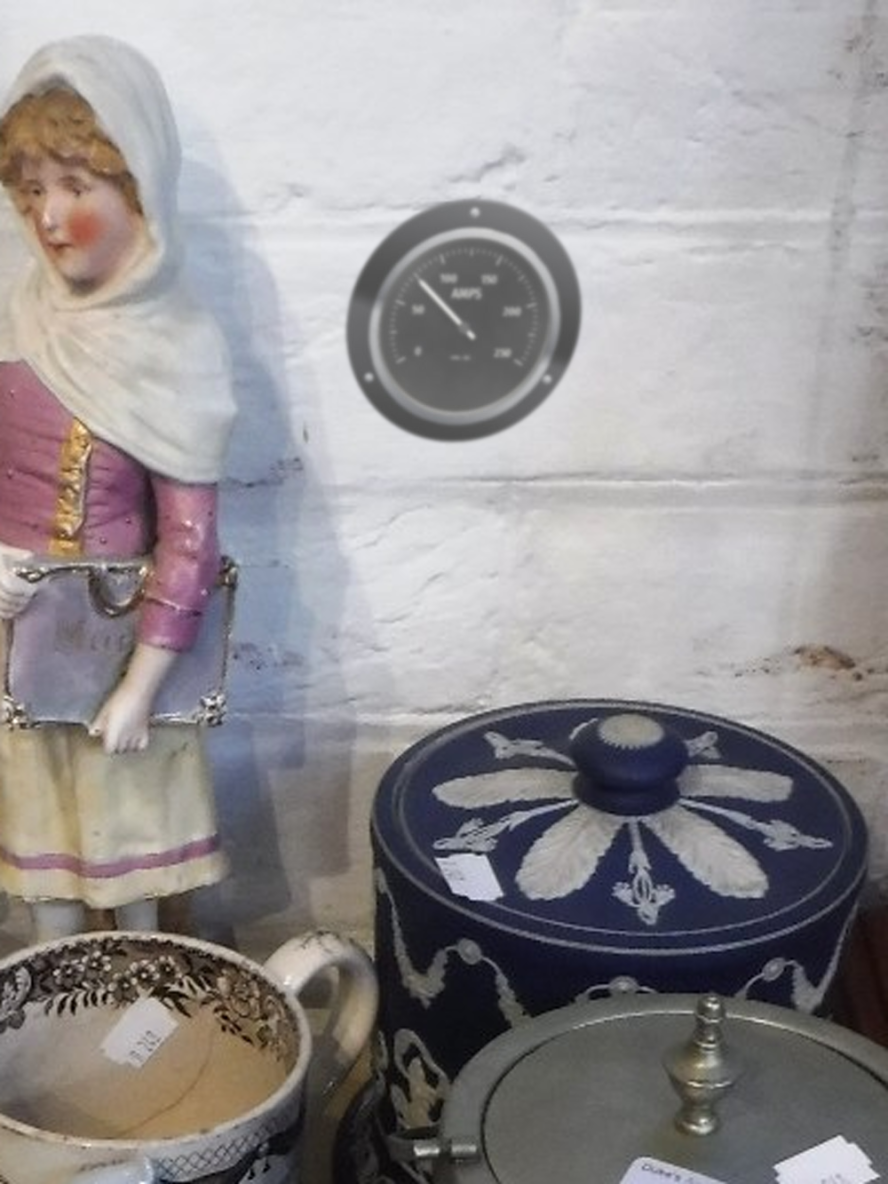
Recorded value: 75
